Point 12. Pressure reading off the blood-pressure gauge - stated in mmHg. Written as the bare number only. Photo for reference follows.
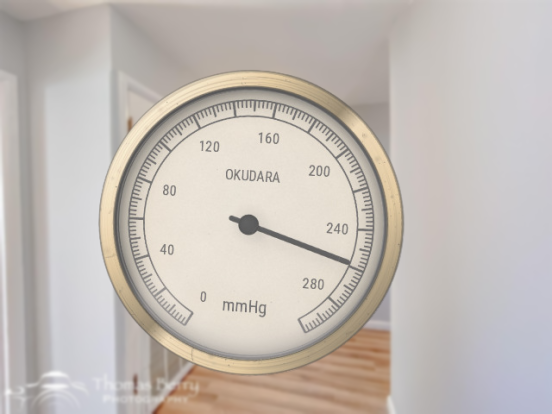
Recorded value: 258
